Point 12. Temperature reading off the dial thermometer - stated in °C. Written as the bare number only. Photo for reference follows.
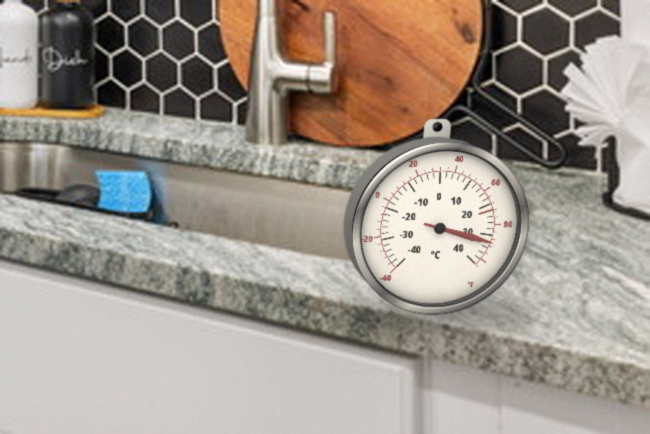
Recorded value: 32
